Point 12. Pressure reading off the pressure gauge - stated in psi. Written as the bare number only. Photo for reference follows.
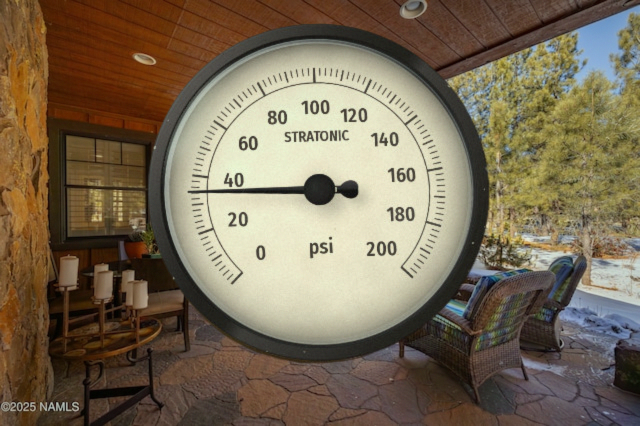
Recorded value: 34
